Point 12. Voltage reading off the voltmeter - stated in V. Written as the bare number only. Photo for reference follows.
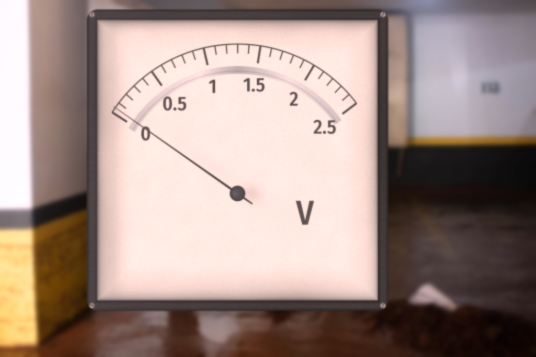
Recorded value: 0.05
